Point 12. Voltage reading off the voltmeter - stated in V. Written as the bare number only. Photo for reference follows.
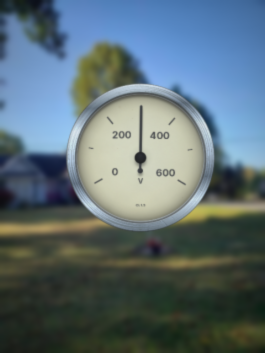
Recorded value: 300
